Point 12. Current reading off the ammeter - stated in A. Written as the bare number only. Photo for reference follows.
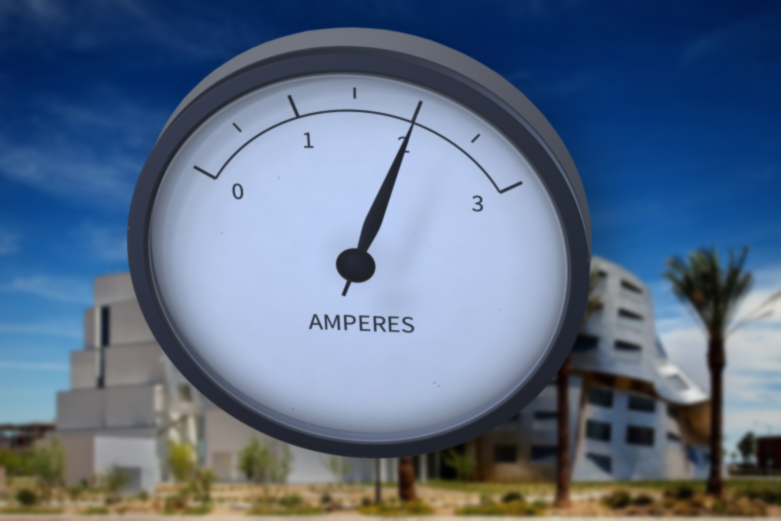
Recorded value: 2
